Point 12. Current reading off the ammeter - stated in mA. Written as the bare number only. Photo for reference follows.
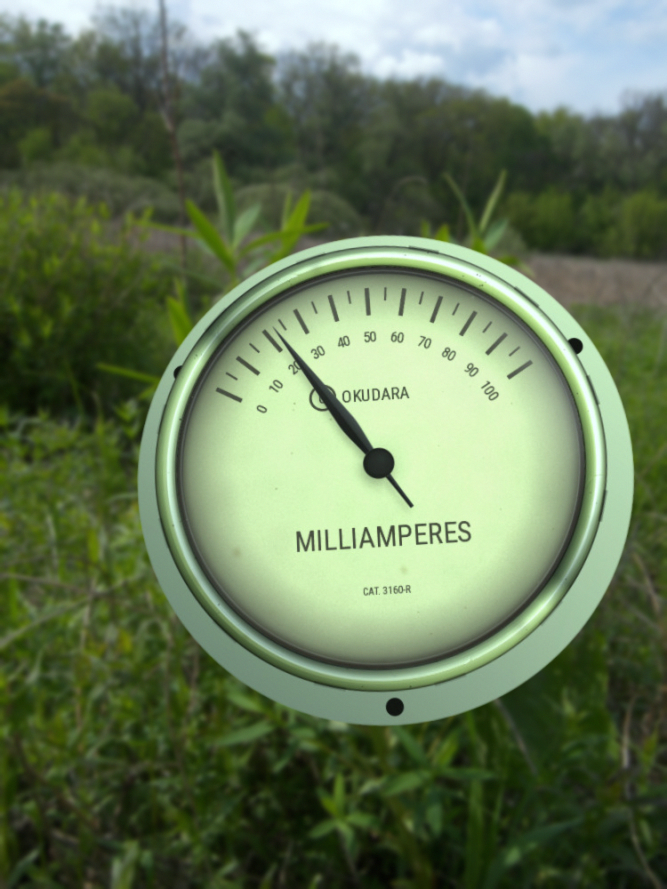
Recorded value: 22.5
